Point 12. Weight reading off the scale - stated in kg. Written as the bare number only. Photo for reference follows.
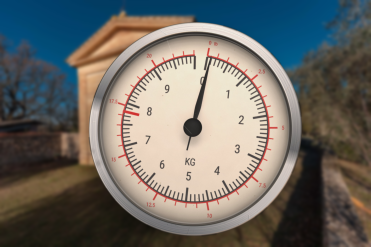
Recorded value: 0.1
